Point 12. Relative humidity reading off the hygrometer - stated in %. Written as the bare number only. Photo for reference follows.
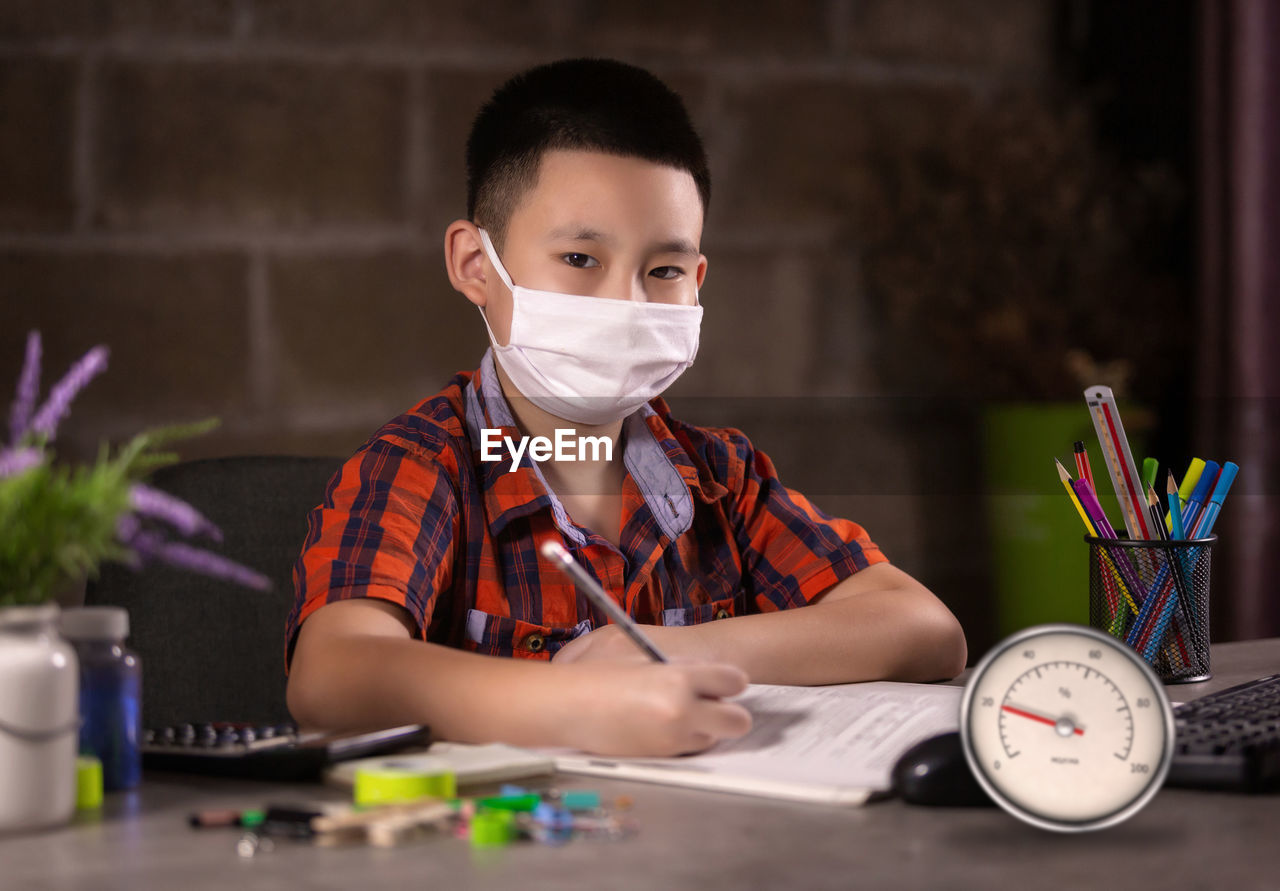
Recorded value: 20
